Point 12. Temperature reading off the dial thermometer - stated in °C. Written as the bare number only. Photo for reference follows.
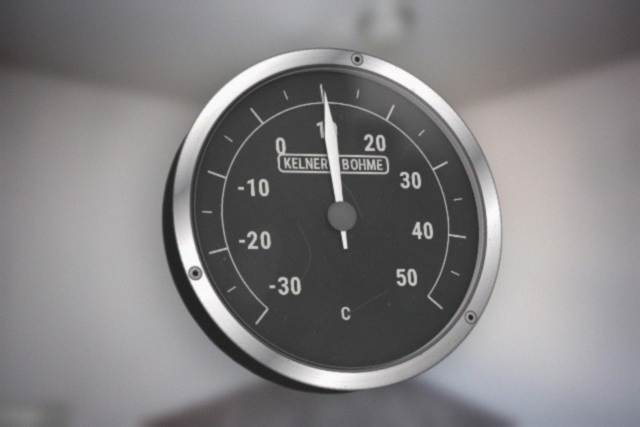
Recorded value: 10
